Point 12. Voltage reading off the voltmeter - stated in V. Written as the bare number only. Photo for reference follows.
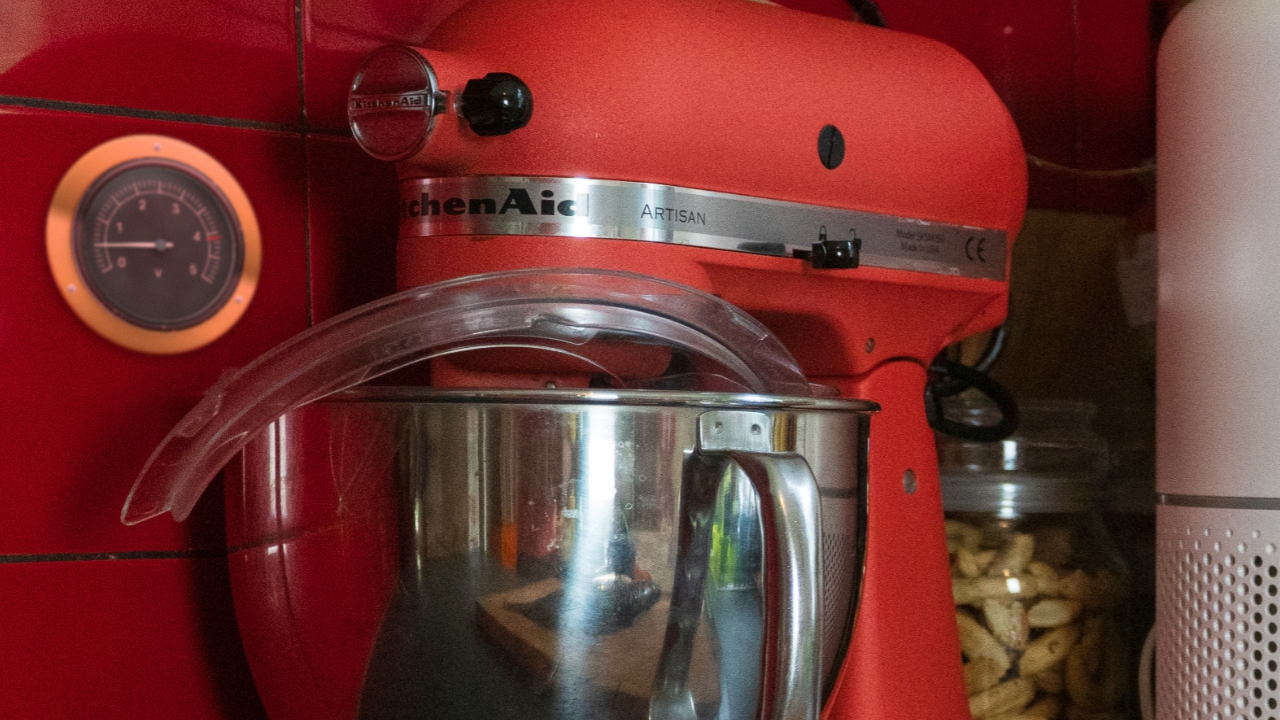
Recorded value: 0.5
